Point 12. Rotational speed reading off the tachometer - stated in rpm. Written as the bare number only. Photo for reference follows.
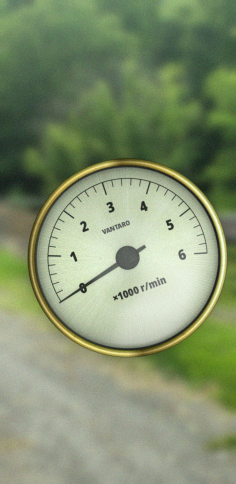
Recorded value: 0
